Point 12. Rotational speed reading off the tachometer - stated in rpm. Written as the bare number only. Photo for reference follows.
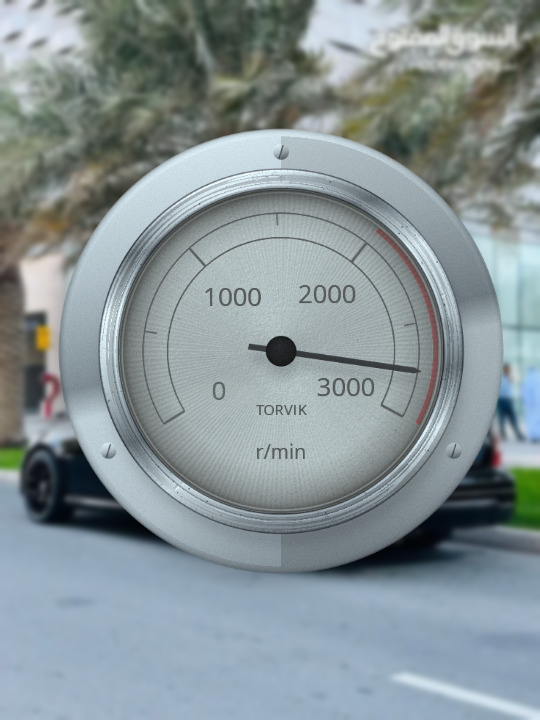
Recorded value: 2750
